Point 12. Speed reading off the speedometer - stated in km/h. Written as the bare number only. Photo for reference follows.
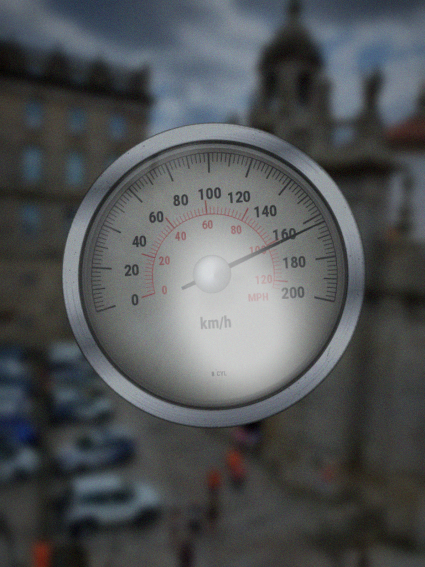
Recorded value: 164
